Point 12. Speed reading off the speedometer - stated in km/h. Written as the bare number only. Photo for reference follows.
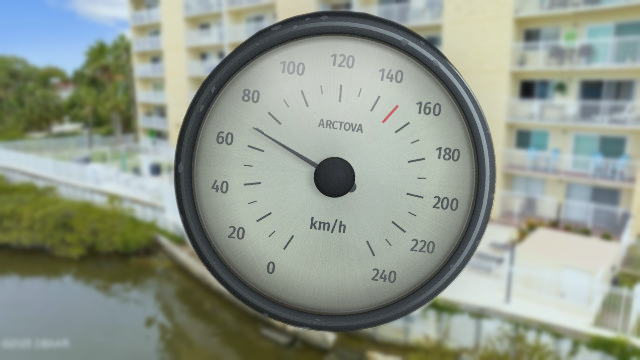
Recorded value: 70
